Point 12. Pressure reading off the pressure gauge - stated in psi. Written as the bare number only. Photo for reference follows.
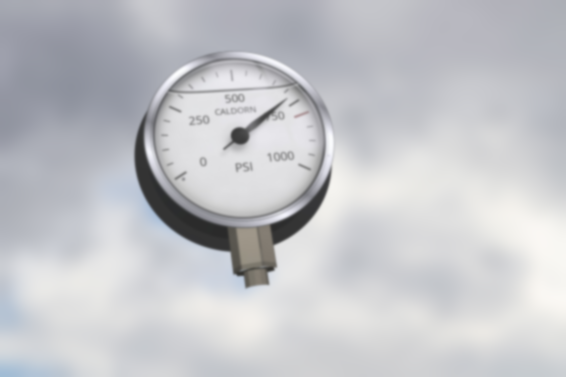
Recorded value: 725
